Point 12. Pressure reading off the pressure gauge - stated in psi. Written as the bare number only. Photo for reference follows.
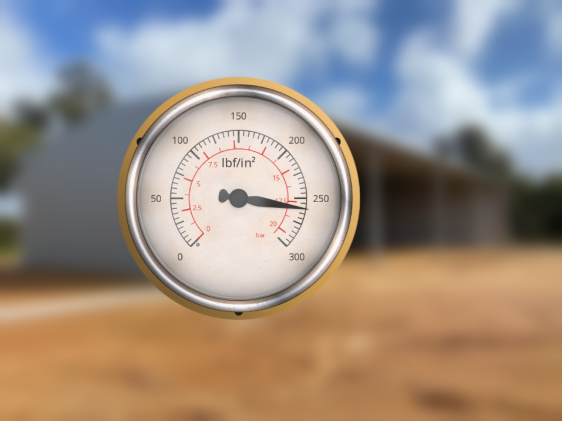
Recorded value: 260
